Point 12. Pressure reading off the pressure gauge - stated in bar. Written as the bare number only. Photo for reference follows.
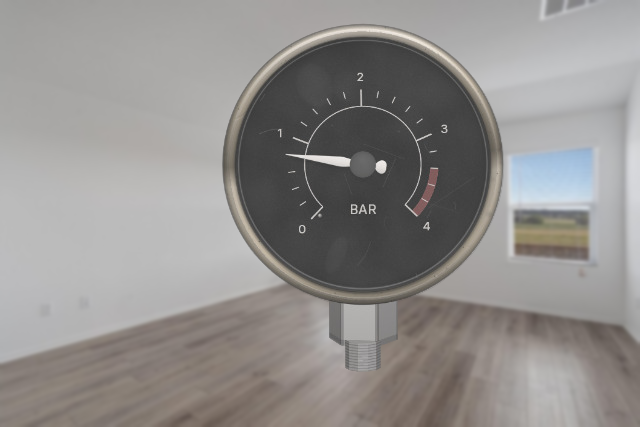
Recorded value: 0.8
